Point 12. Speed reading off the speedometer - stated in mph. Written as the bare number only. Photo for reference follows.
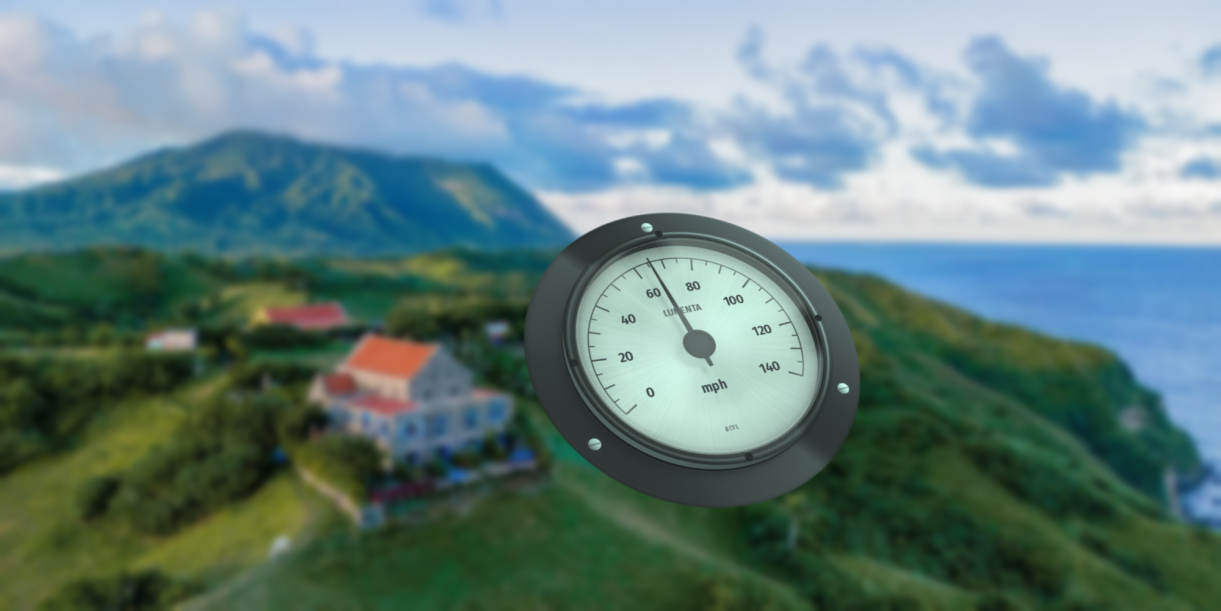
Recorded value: 65
